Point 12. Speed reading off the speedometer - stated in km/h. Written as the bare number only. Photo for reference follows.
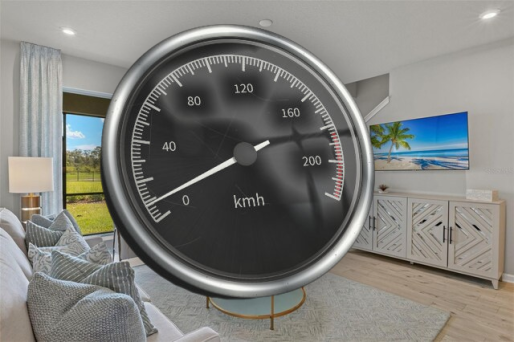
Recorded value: 8
